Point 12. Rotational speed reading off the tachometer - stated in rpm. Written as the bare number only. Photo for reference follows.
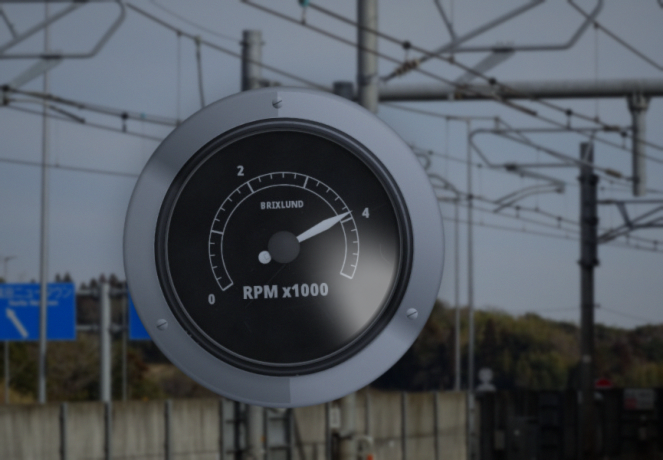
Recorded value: 3900
